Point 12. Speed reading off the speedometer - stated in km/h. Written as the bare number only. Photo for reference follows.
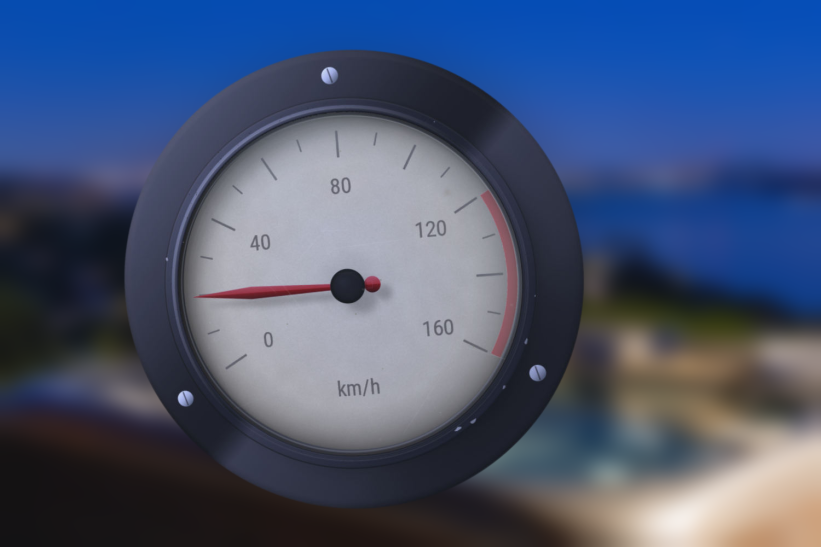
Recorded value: 20
